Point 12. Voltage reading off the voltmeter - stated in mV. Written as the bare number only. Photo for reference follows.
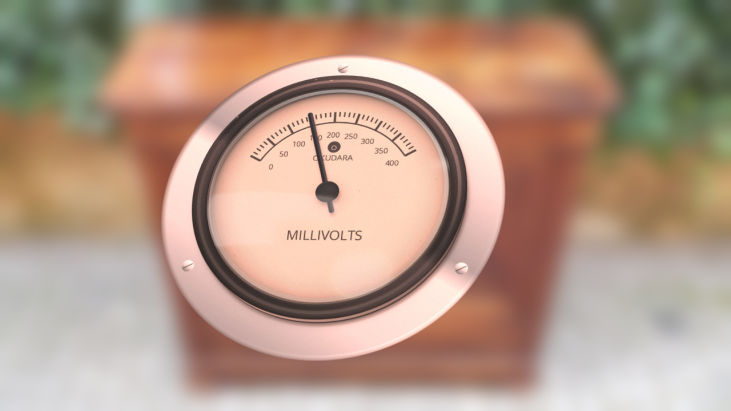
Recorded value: 150
